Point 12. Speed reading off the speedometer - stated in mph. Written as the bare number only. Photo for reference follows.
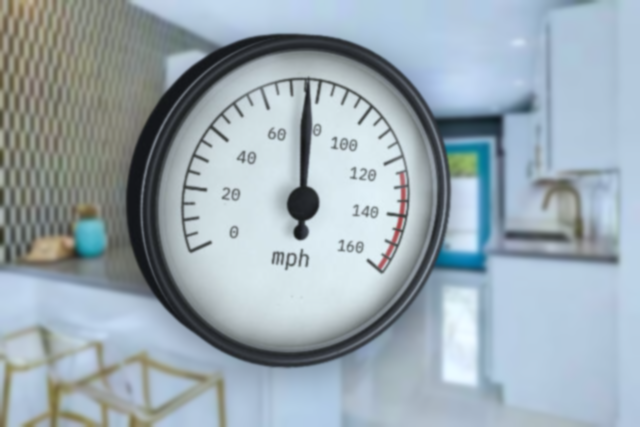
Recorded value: 75
